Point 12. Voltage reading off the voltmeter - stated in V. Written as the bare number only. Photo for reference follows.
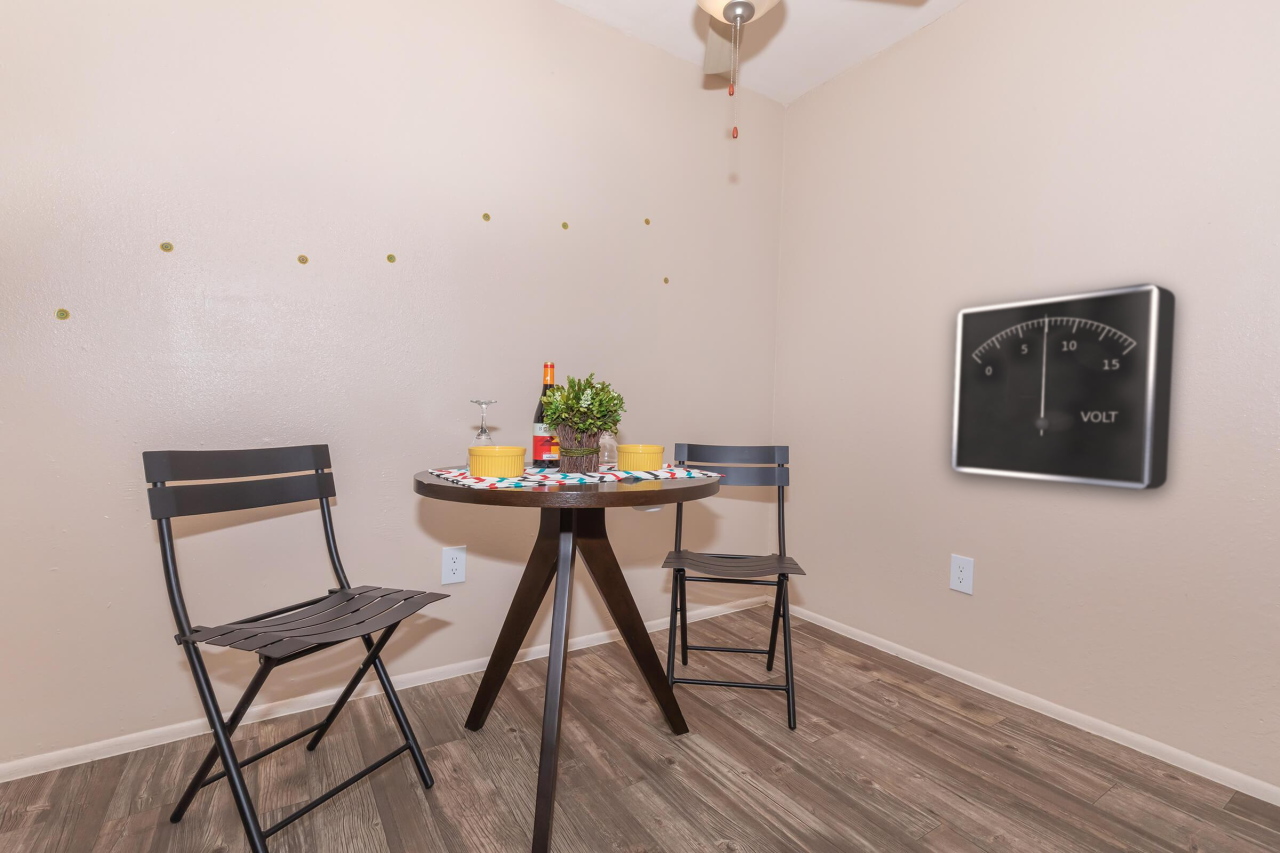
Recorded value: 7.5
